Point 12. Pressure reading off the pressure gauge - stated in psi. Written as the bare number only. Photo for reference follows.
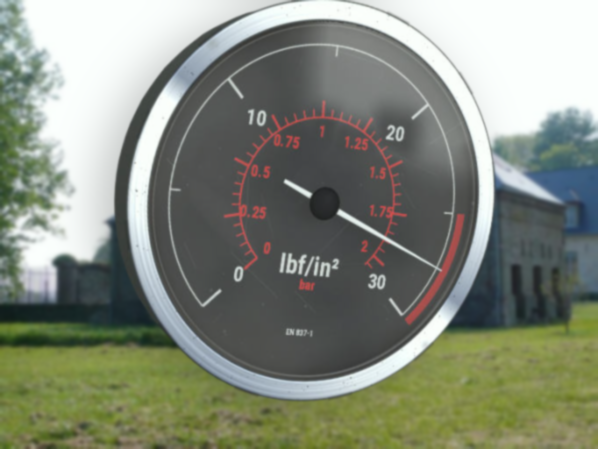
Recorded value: 27.5
